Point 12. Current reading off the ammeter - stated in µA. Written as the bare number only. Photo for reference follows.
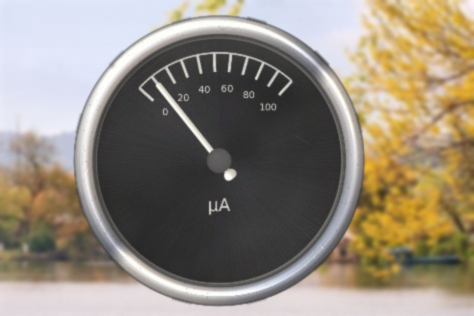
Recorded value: 10
